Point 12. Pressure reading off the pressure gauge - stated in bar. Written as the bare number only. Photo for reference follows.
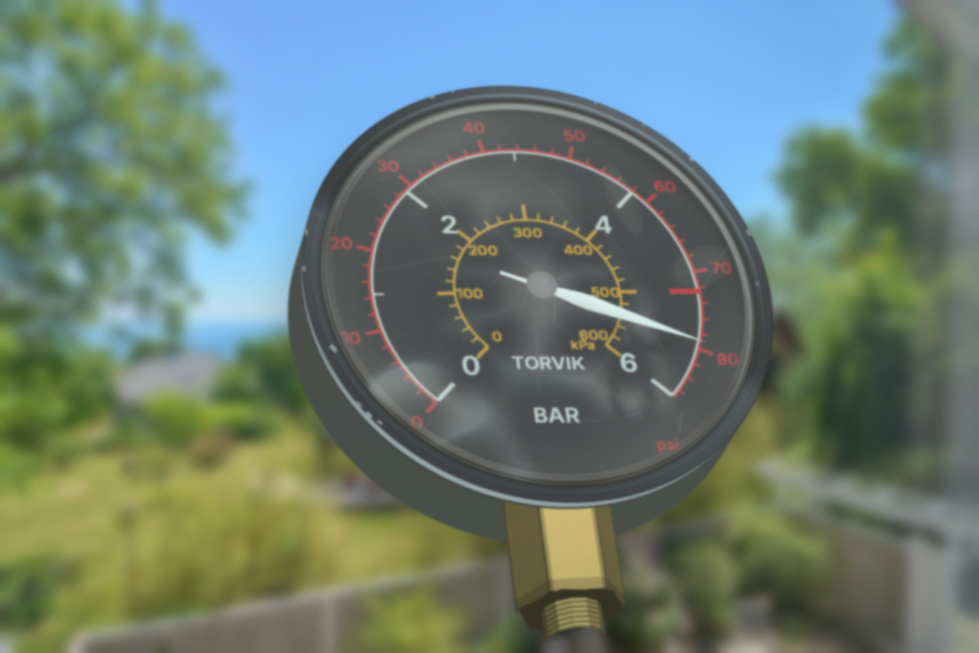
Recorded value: 5.5
